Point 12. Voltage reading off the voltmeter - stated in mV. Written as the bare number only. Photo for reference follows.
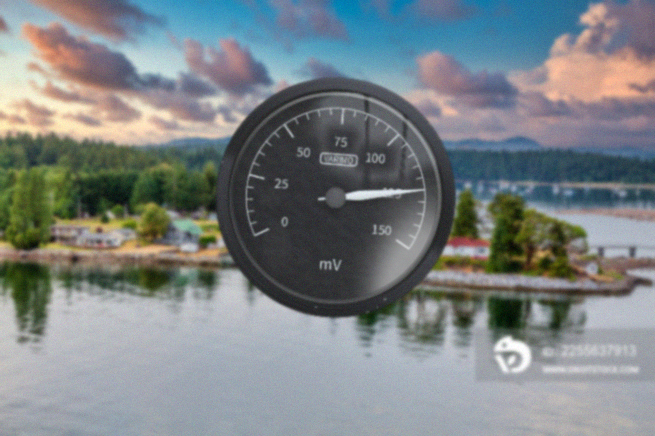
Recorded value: 125
